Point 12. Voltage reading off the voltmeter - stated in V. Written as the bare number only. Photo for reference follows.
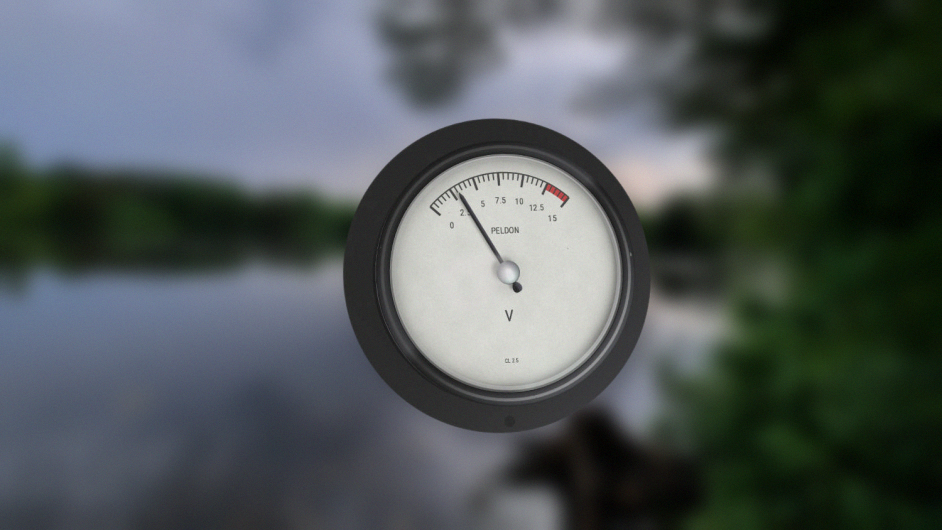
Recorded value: 3
